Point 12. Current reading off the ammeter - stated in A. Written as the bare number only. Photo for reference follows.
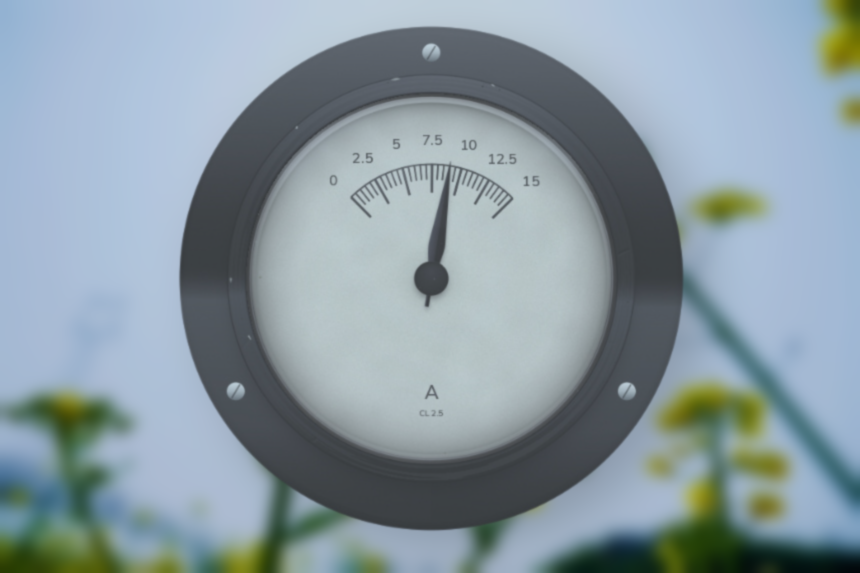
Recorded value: 9
